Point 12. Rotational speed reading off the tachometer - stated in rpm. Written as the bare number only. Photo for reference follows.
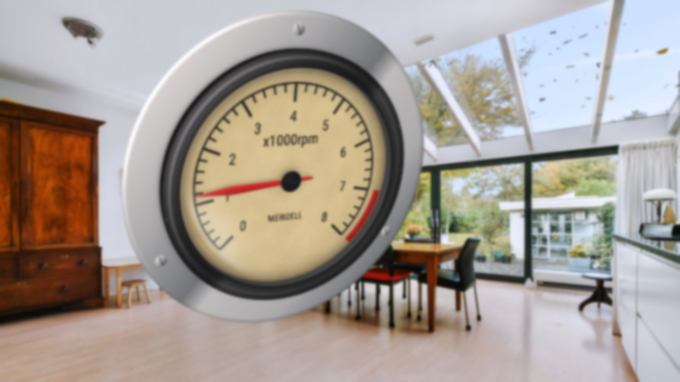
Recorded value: 1200
